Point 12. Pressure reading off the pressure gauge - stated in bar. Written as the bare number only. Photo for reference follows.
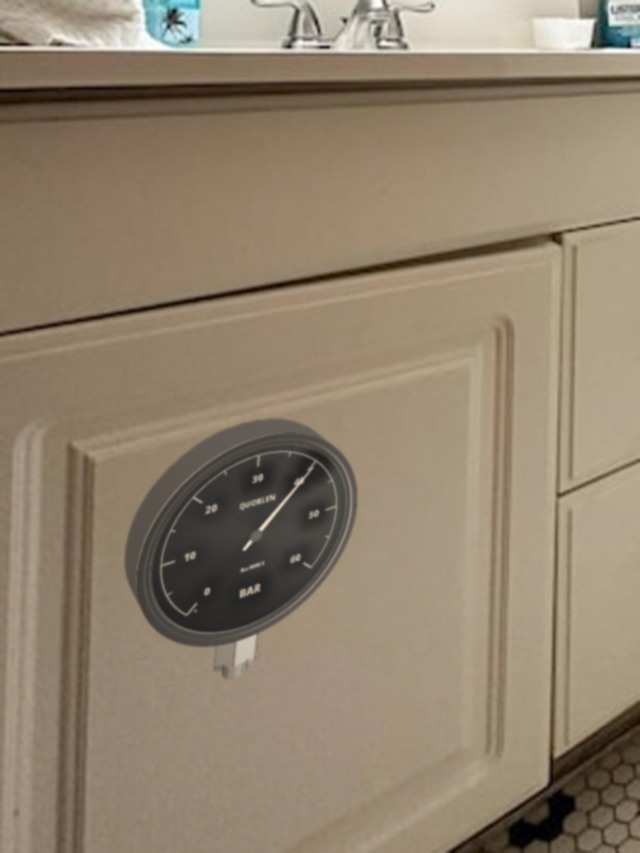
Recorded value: 40
